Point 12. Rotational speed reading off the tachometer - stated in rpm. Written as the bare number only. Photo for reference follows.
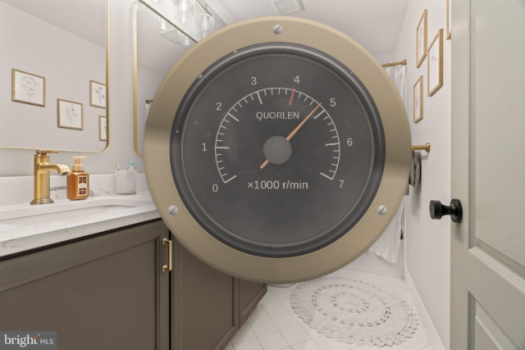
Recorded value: 4800
